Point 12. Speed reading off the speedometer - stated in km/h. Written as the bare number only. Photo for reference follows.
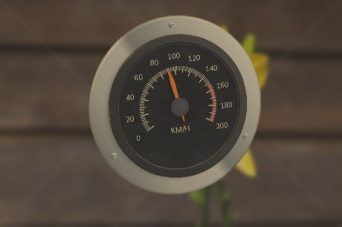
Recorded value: 90
